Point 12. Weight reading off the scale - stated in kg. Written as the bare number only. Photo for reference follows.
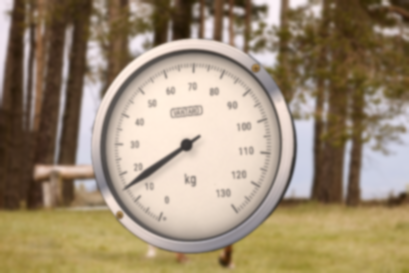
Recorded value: 15
